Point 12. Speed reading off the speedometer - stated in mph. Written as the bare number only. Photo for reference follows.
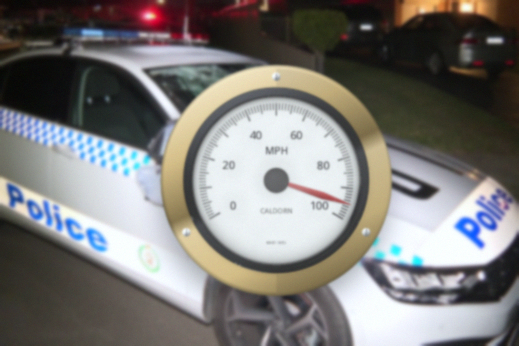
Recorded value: 95
